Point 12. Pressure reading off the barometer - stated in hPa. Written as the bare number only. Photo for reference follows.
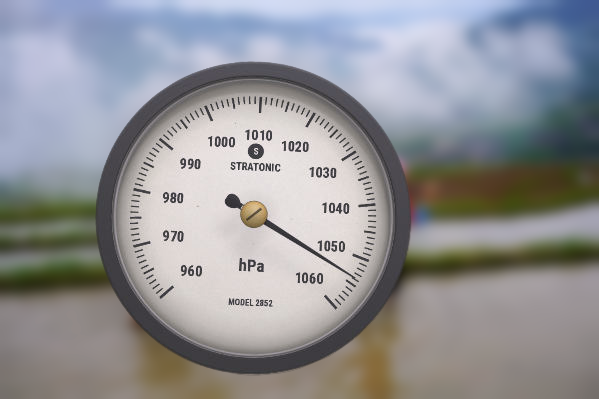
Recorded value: 1054
